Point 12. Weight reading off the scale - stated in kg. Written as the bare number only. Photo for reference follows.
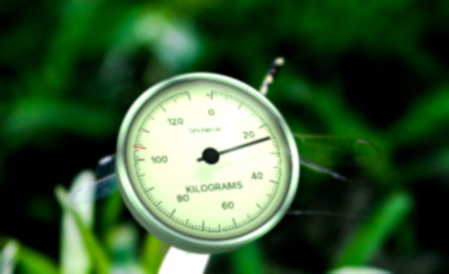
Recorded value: 25
